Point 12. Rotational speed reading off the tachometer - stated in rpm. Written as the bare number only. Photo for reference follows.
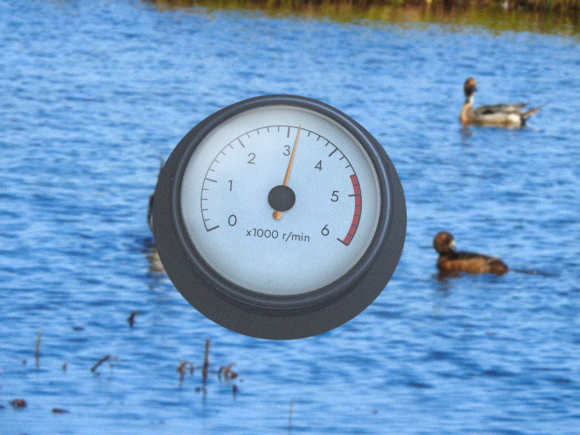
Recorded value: 3200
